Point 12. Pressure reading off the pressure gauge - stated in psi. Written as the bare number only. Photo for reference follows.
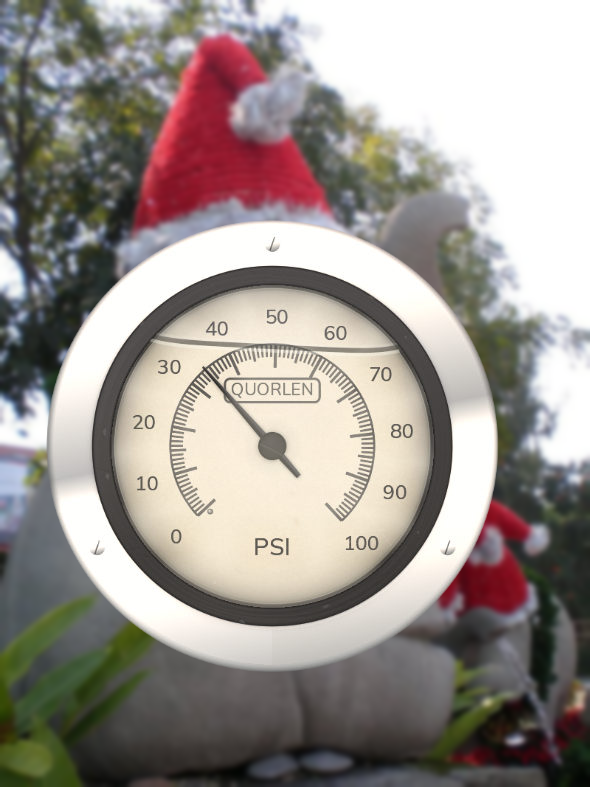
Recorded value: 34
